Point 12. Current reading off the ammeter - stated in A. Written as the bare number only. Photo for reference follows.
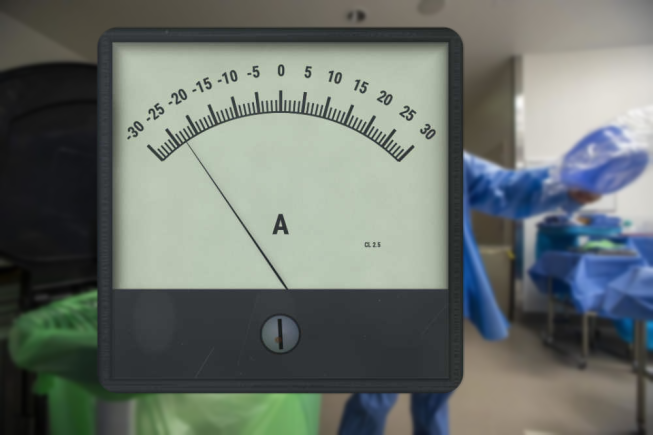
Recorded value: -23
